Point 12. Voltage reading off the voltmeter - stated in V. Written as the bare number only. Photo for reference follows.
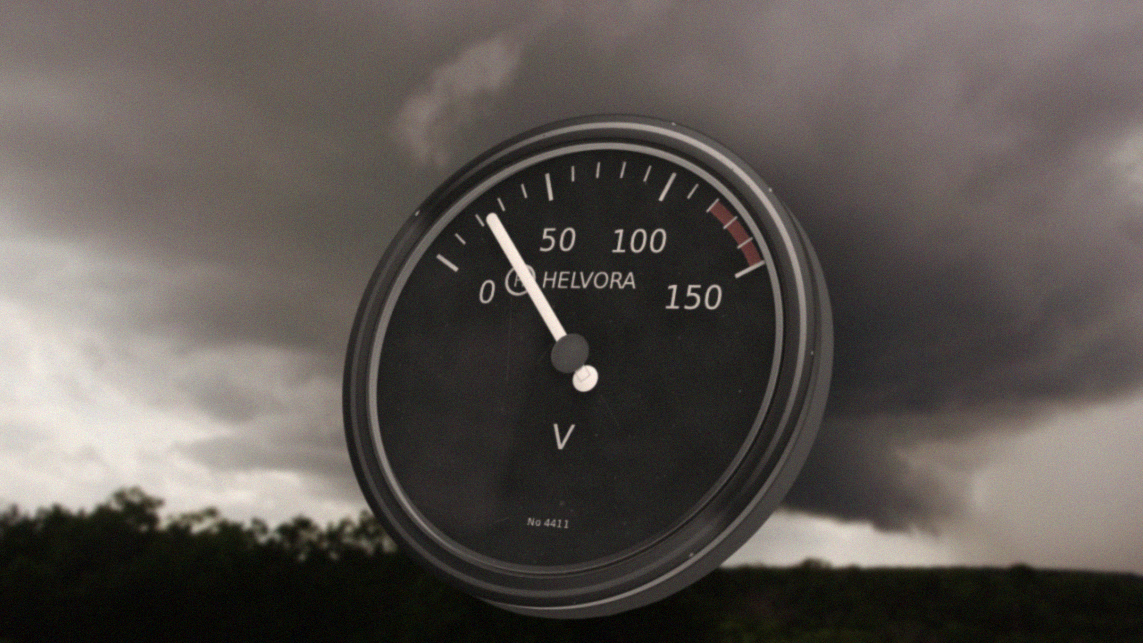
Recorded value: 25
